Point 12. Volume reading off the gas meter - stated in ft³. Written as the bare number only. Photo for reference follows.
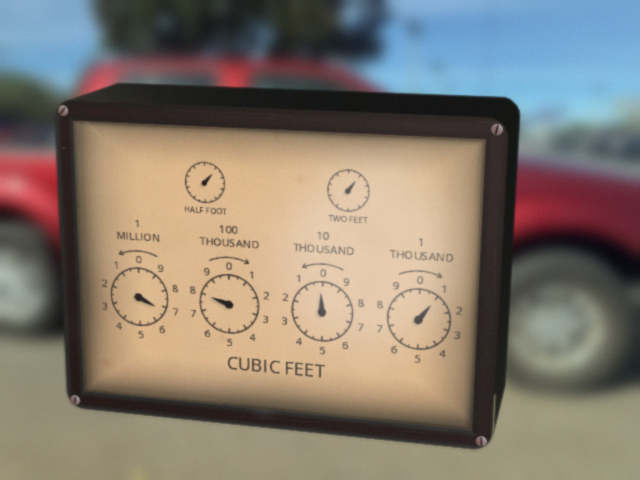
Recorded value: 680100
